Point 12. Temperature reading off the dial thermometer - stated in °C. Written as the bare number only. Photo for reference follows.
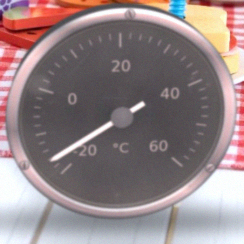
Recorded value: -16
